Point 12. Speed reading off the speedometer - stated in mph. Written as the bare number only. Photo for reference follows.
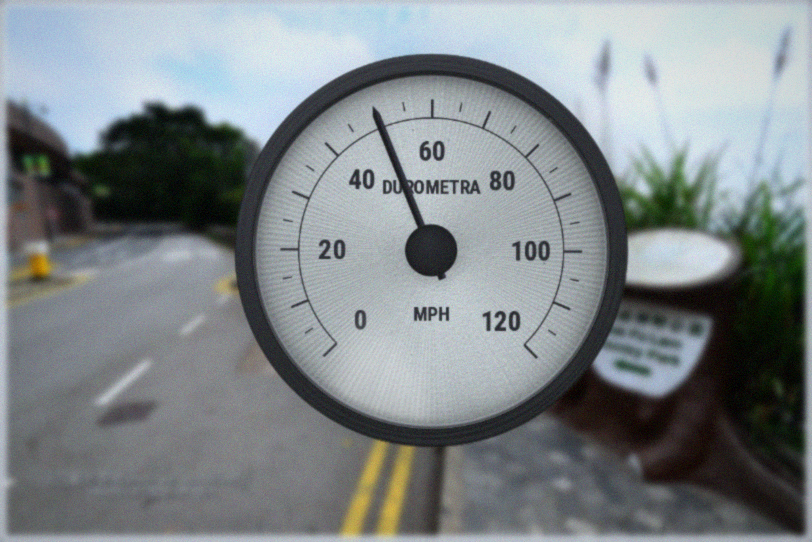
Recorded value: 50
